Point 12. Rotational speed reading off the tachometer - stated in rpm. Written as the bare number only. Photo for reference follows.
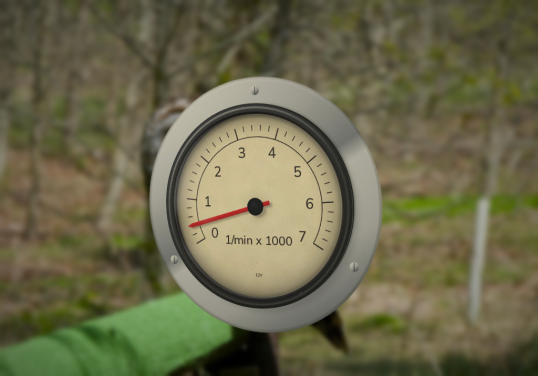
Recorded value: 400
